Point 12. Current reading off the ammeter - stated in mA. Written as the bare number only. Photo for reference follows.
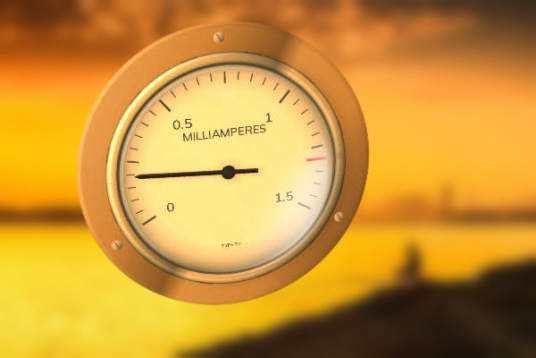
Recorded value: 0.2
